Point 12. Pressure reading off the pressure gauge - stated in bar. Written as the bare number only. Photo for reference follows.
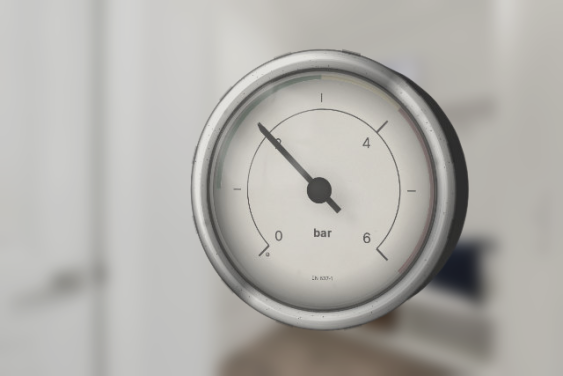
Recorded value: 2
